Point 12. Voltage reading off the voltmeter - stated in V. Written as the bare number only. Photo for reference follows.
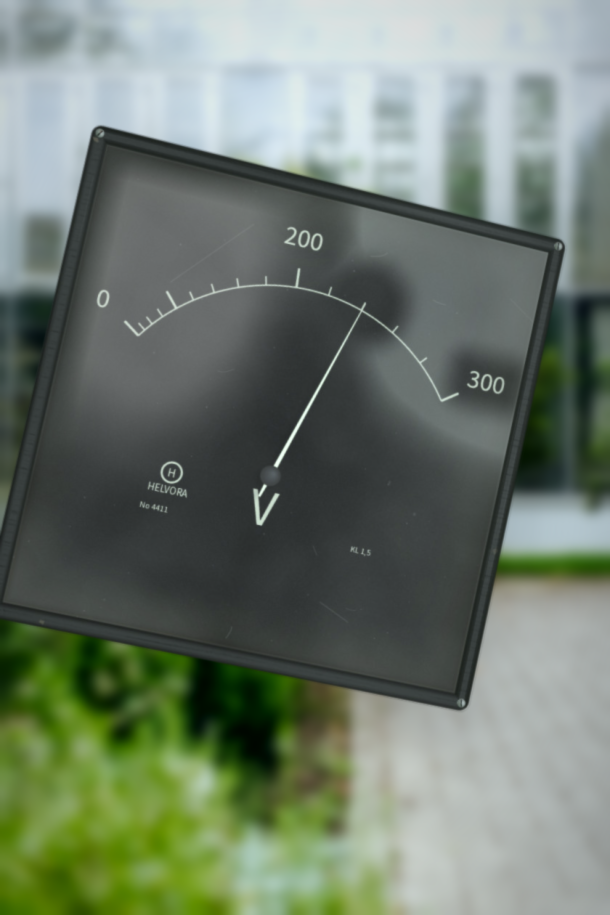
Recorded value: 240
